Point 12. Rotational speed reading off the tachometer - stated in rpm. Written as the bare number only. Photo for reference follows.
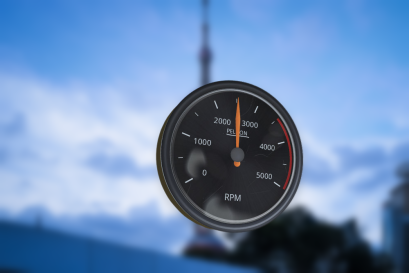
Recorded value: 2500
